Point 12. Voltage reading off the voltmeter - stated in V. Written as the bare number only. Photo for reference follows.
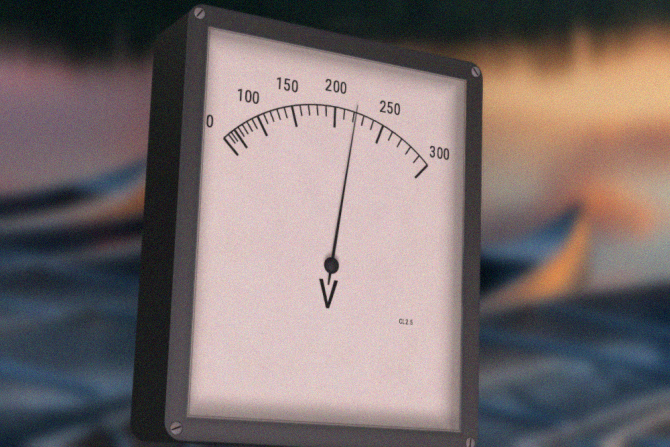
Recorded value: 220
